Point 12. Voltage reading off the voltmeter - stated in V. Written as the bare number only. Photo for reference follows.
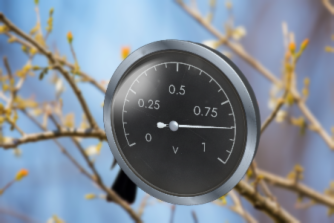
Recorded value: 0.85
